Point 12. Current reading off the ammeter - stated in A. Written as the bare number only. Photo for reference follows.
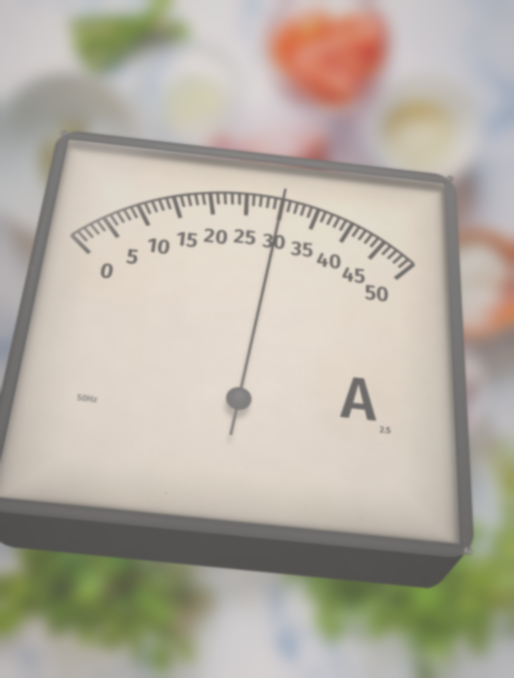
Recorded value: 30
